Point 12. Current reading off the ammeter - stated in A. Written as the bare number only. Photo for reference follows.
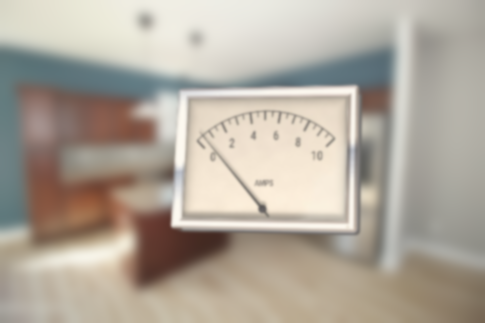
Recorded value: 0.5
